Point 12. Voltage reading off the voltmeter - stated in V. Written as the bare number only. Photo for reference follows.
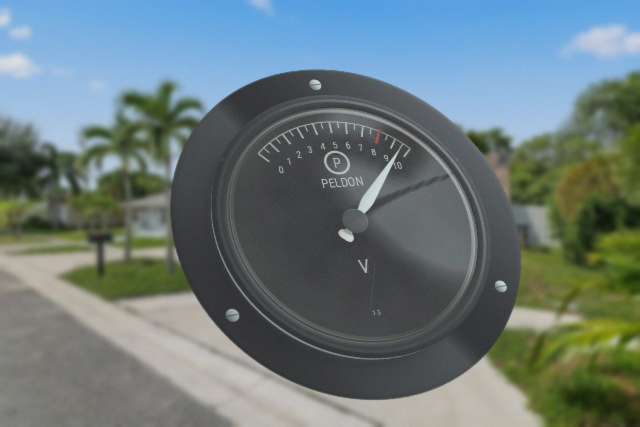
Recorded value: 9.5
